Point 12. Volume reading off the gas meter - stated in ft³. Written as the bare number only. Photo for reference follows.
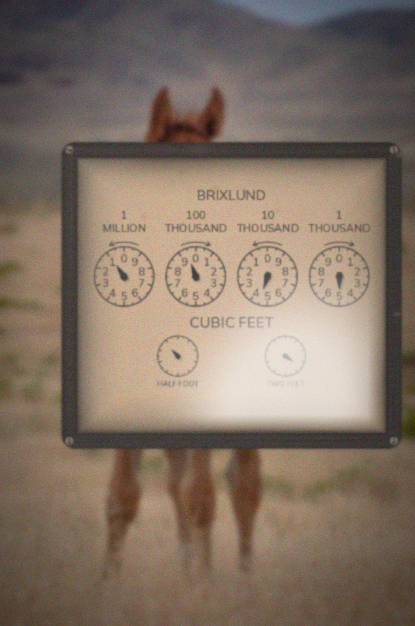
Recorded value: 94500
